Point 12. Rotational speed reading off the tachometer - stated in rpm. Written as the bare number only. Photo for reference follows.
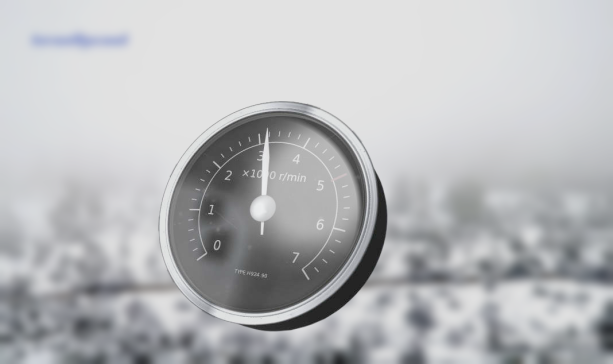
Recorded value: 3200
